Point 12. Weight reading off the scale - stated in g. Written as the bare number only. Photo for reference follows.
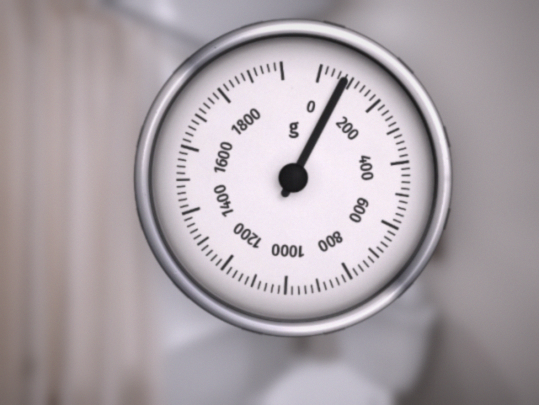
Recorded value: 80
